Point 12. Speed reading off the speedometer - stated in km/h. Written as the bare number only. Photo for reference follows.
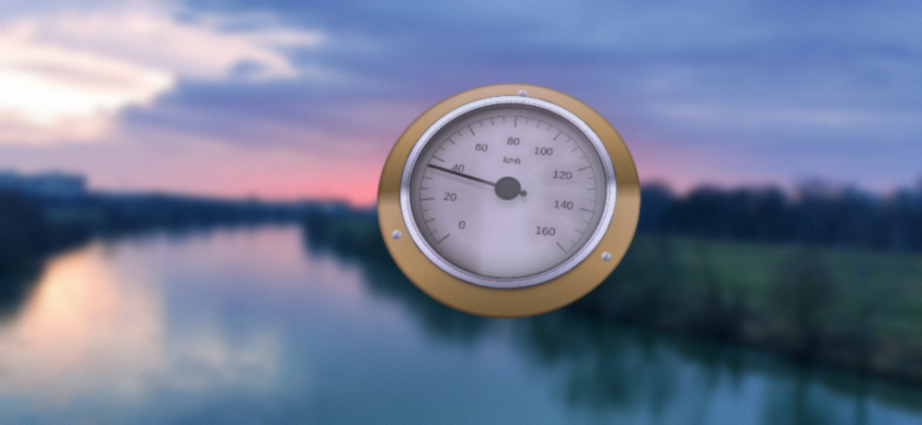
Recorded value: 35
